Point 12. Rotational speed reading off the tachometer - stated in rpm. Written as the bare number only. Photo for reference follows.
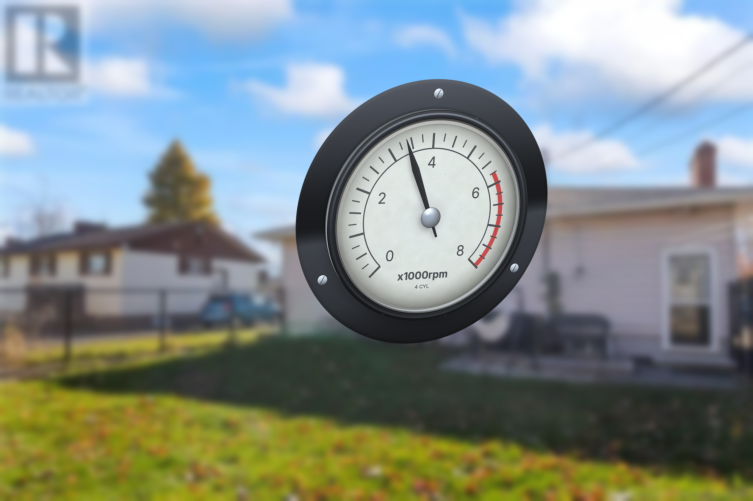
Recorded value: 3375
